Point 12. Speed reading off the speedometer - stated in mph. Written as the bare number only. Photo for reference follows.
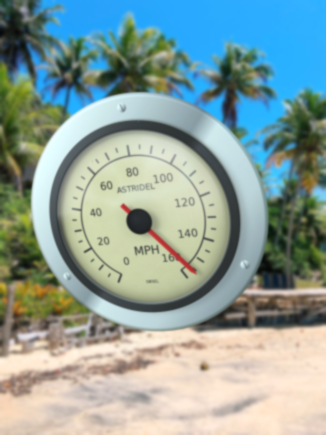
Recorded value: 155
